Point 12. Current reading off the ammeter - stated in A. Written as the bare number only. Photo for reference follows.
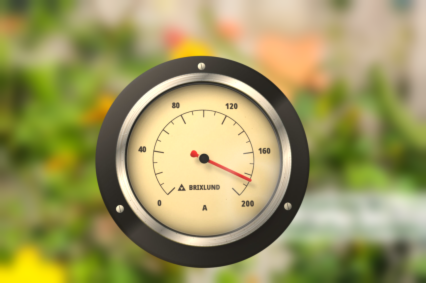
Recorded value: 185
